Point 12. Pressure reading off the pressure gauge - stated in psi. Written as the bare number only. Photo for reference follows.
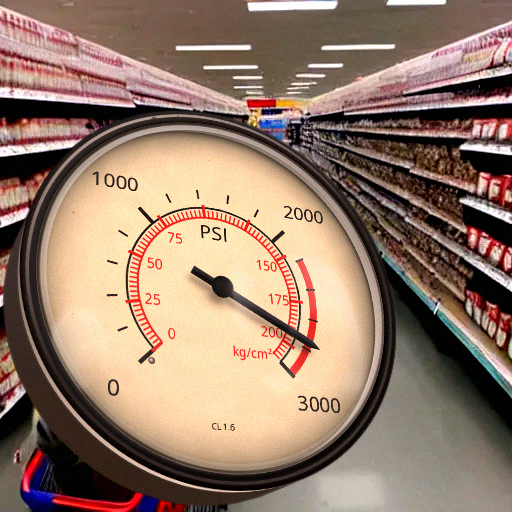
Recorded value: 2800
